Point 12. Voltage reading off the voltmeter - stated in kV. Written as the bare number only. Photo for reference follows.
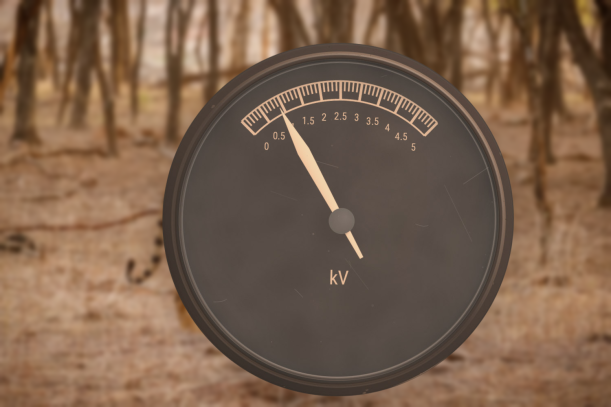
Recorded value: 0.9
